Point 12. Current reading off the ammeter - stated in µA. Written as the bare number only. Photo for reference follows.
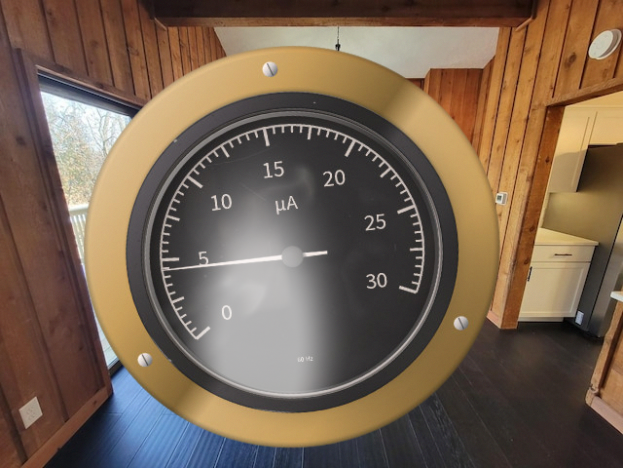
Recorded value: 4.5
